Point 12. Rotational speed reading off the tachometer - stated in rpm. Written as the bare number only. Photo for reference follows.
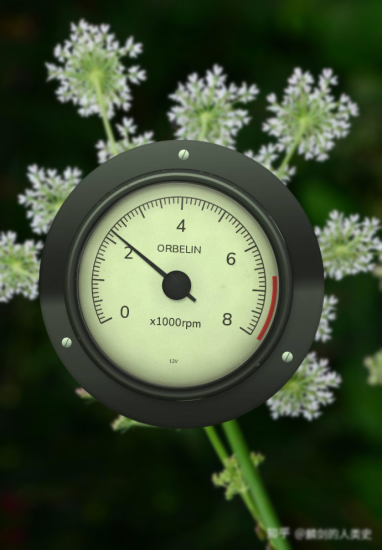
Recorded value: 2200
